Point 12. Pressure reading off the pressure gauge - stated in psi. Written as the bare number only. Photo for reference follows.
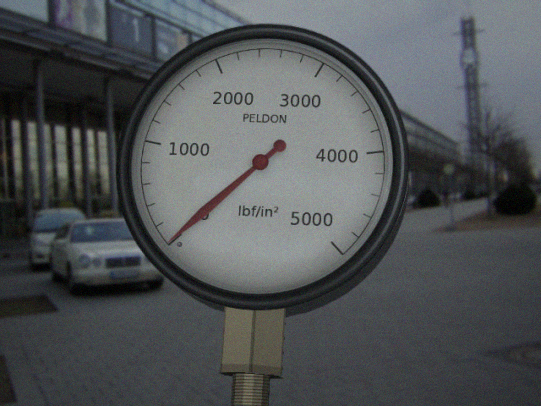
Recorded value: 0
